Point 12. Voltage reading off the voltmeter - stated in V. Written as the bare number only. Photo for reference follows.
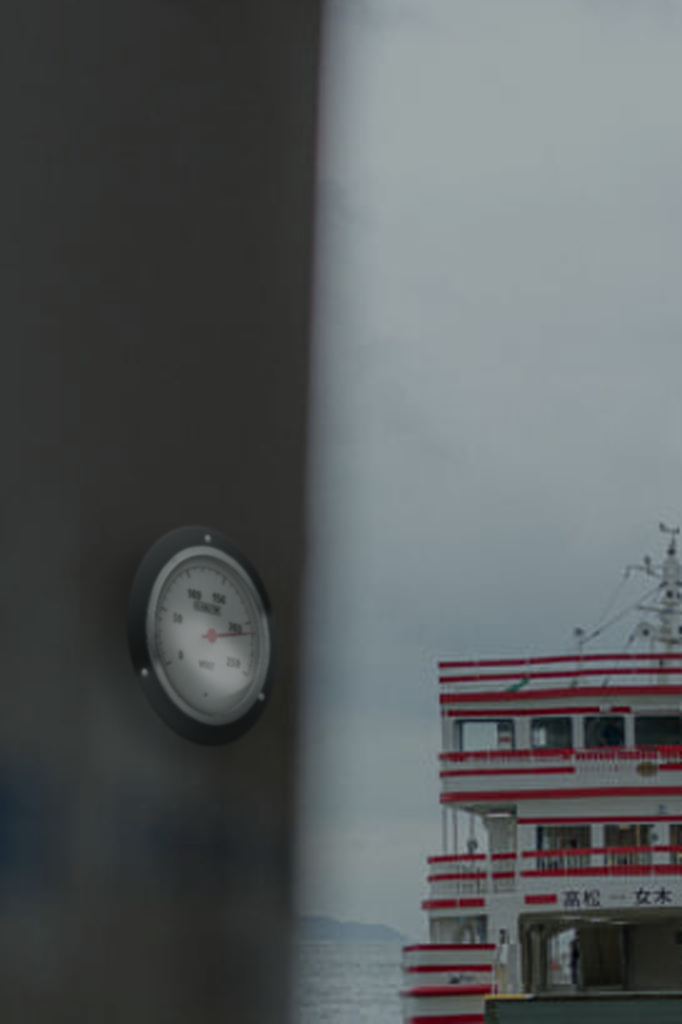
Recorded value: 210
